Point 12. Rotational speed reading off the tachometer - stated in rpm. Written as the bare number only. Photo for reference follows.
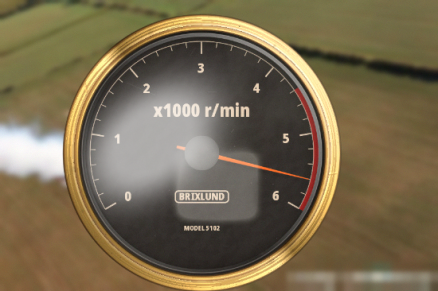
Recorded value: 5600
